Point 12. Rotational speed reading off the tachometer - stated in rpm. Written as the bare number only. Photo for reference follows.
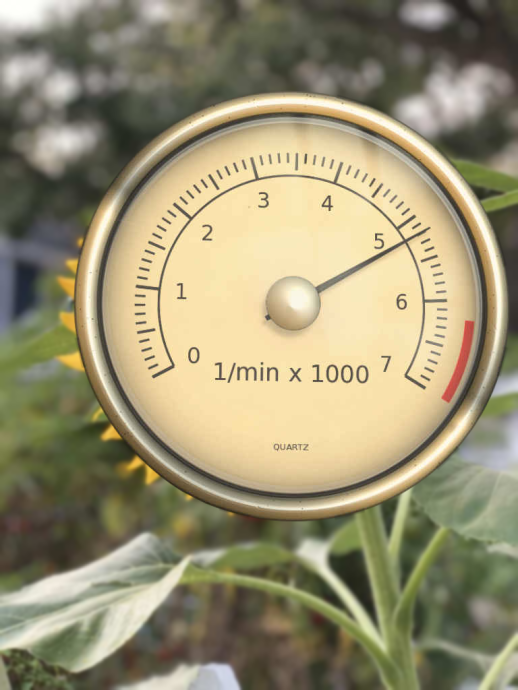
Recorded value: 5200
